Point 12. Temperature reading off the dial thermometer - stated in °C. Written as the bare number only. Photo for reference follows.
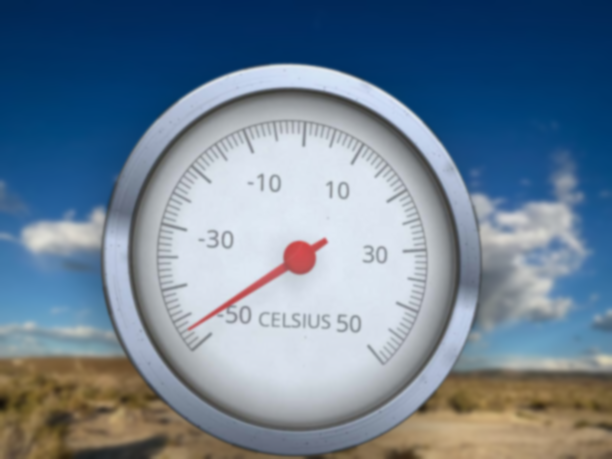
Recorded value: -47
